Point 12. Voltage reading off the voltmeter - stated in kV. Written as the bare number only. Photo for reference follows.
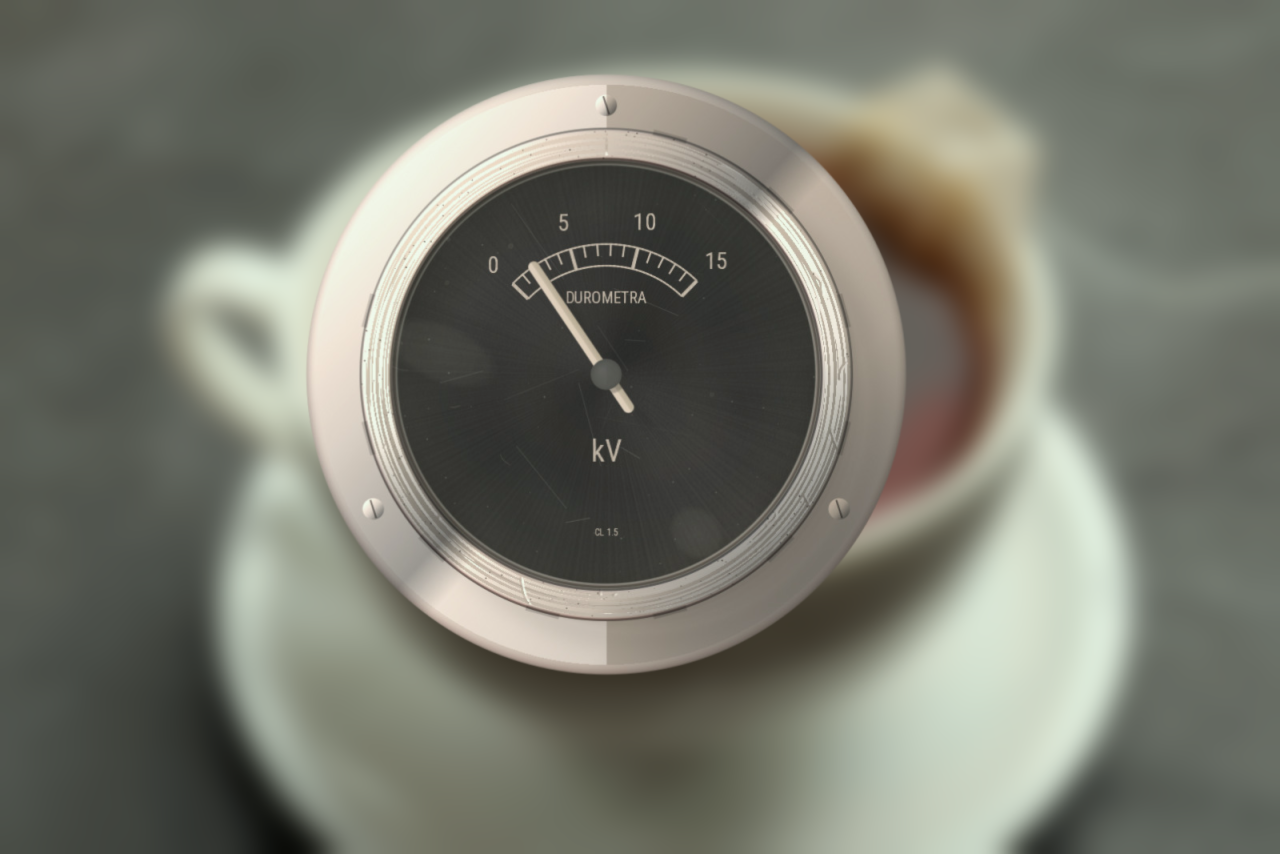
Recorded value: 2
